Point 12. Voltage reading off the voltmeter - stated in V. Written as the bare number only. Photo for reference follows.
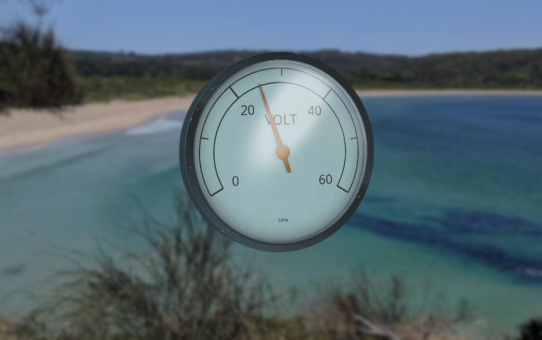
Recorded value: 25
